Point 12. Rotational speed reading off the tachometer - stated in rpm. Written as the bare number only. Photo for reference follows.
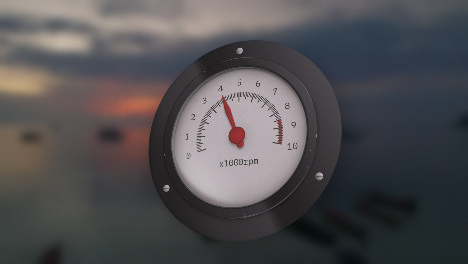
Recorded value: 4000
